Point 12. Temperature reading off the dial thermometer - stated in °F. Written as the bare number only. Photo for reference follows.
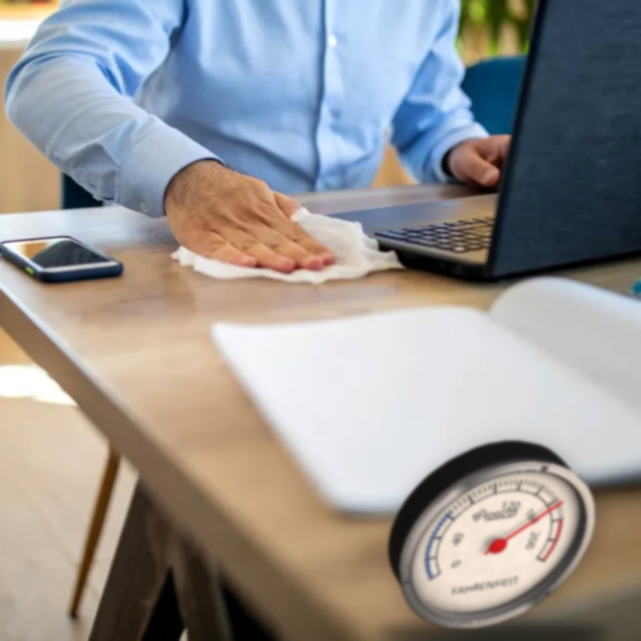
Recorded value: 160
